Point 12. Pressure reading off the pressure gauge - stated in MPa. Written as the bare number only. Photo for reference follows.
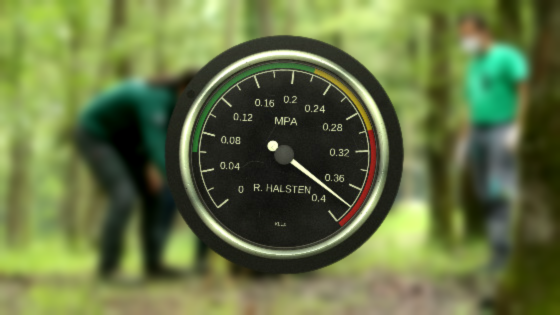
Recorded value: 0.38
